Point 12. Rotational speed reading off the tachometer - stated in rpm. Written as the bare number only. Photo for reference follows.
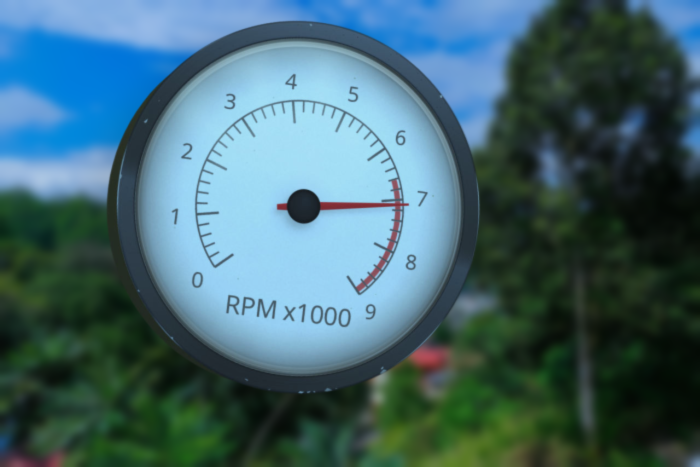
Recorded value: 7100
